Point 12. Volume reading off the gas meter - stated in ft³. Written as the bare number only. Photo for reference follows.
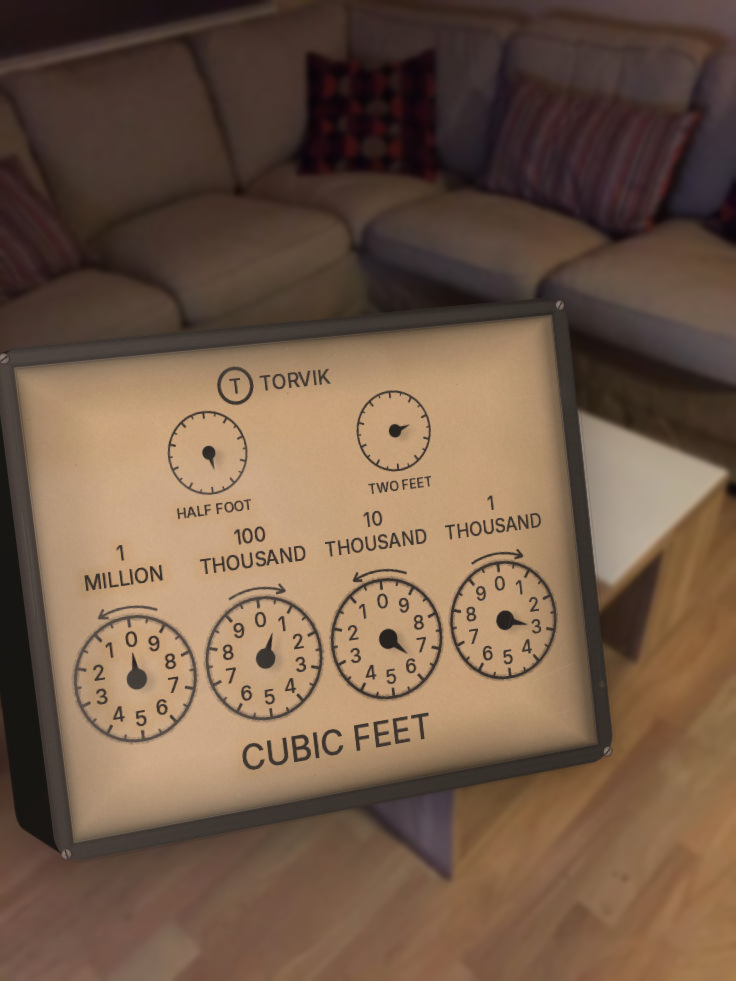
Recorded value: 6300
